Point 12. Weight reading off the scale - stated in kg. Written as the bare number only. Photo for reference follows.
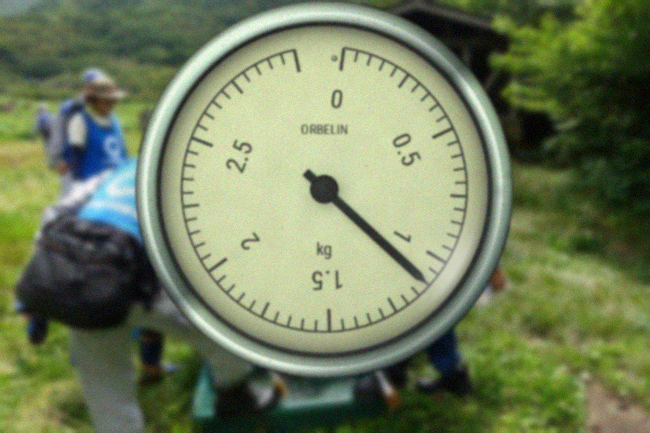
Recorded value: 1.1
